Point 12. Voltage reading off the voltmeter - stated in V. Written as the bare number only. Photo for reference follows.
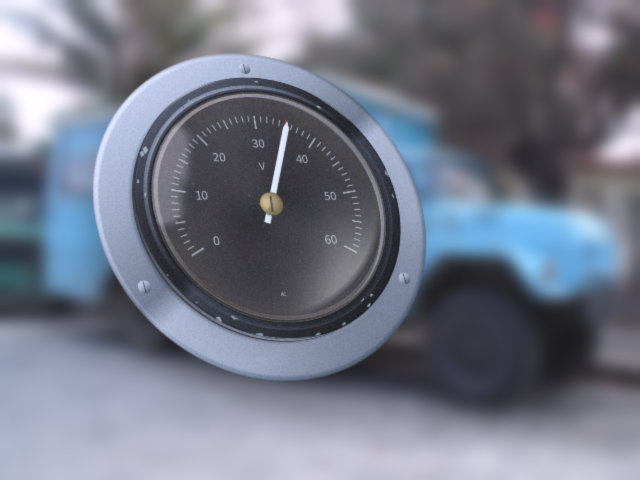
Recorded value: 35
